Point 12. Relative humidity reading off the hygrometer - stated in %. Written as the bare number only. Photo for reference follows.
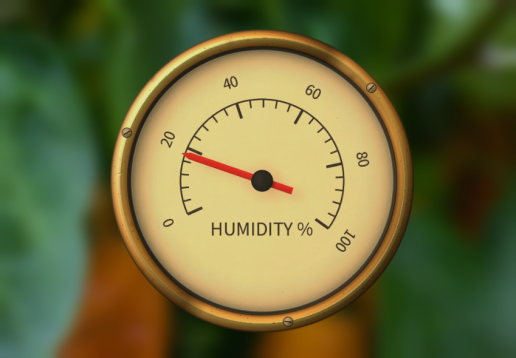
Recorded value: 18
